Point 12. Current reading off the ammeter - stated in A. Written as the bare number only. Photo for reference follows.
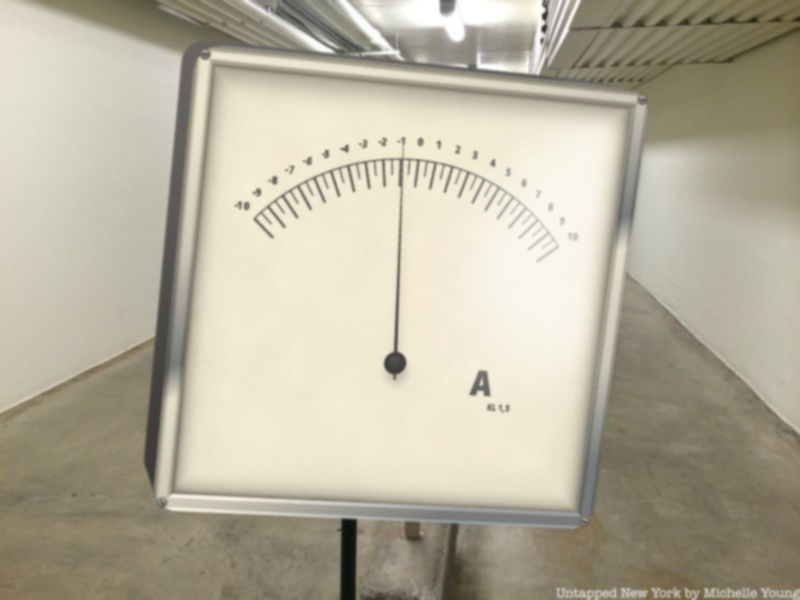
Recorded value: -1
